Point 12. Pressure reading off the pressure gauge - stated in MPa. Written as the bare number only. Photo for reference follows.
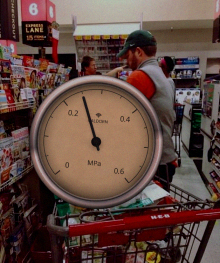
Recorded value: 0.25
